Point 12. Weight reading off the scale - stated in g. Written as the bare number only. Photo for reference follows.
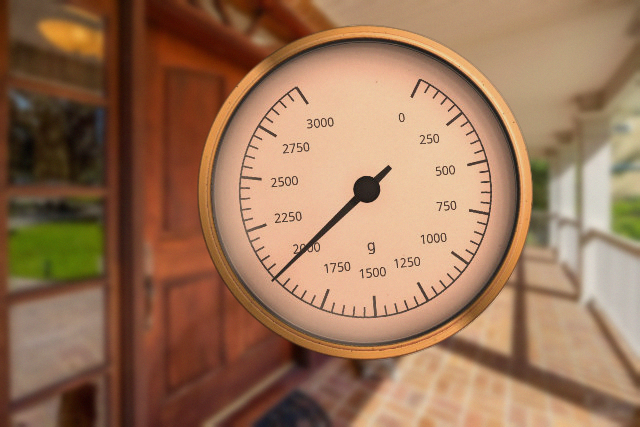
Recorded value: 2000
